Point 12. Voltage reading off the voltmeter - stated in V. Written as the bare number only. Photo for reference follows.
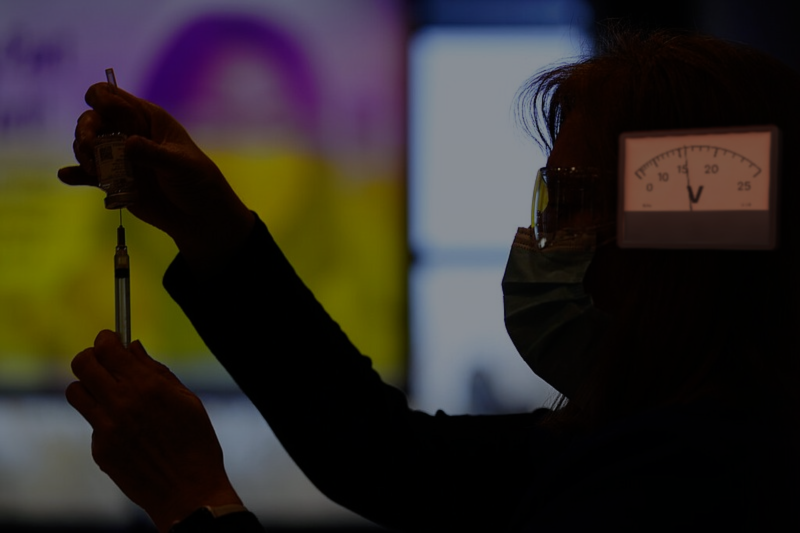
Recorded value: 16
